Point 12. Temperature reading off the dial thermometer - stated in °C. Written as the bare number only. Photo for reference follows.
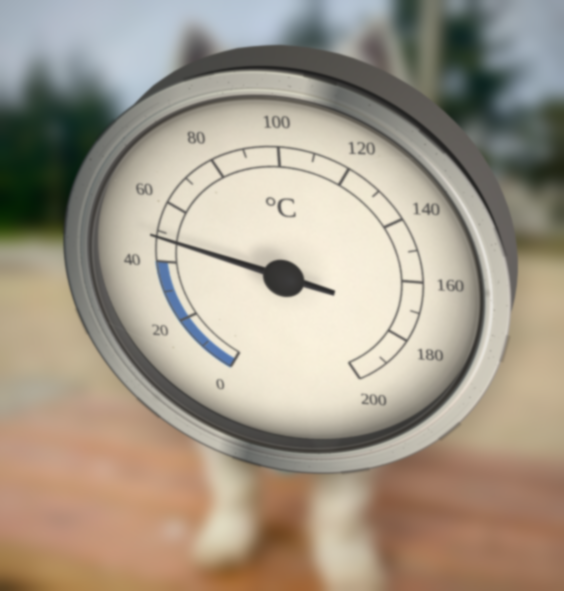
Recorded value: 50
